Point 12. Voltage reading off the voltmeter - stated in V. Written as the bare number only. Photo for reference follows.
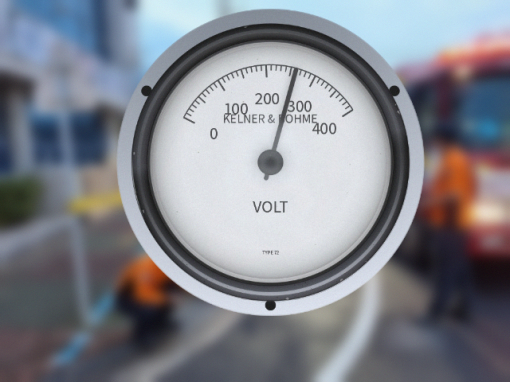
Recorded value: 260
